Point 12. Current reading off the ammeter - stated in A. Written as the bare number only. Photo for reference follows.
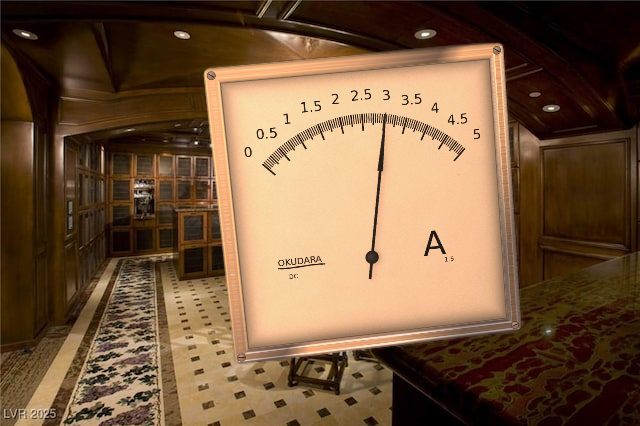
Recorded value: 3
